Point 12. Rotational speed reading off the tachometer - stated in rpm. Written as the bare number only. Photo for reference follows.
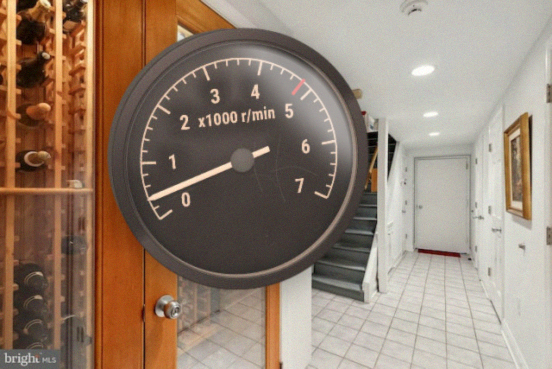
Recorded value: 400
